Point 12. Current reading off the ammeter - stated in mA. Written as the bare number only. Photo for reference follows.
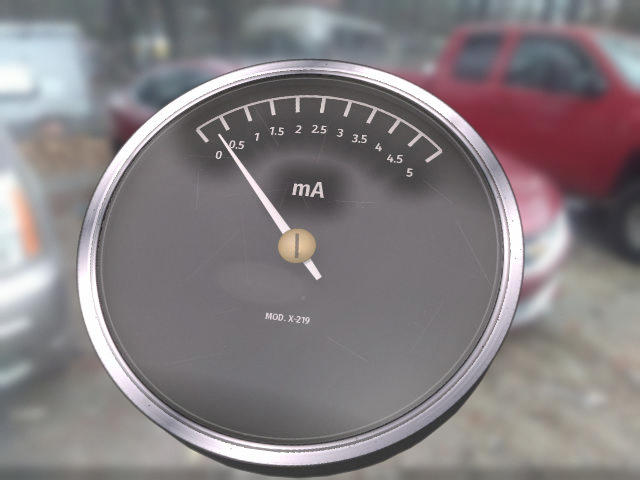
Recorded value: 0.25
